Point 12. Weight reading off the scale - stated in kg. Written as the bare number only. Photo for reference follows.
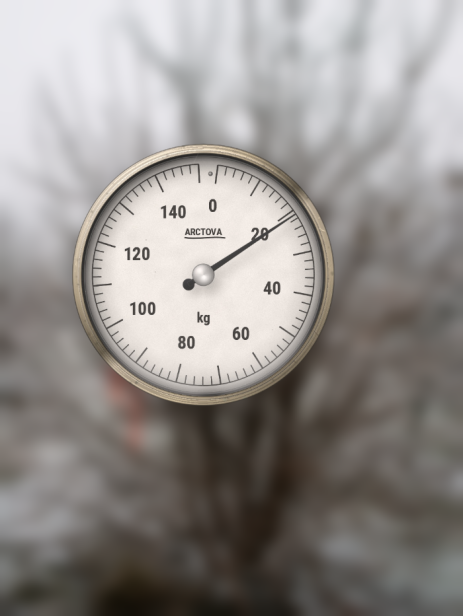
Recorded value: 21
